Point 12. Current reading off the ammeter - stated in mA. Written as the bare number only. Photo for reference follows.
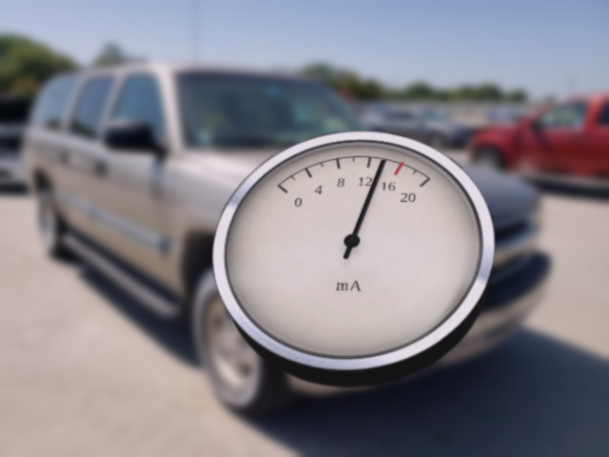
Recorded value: 14
